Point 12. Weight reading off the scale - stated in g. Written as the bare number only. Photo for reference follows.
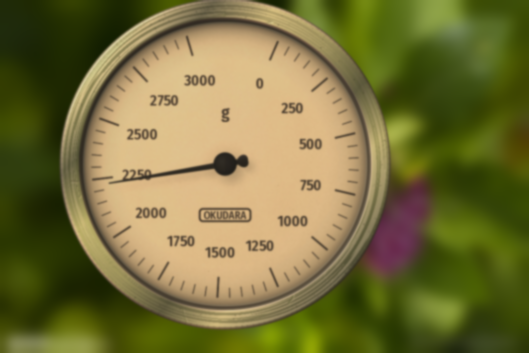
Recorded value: 2225
